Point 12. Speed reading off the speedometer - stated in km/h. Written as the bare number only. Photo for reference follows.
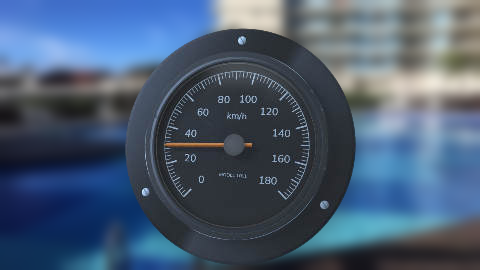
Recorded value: 30
